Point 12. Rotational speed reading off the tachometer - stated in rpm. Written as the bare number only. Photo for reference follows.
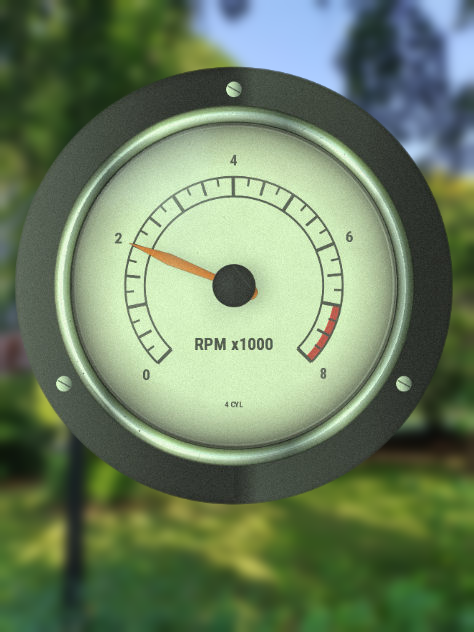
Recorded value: 2000
